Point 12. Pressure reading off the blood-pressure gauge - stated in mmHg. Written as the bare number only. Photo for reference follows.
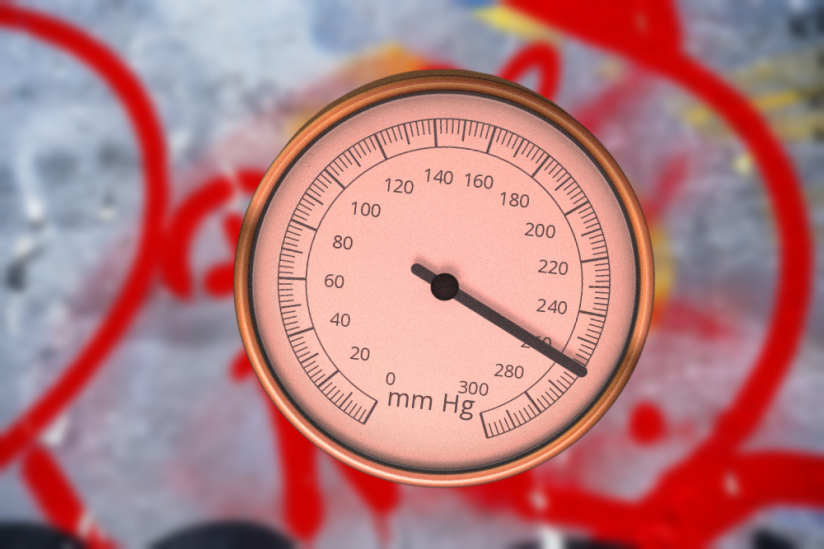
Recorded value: 260
